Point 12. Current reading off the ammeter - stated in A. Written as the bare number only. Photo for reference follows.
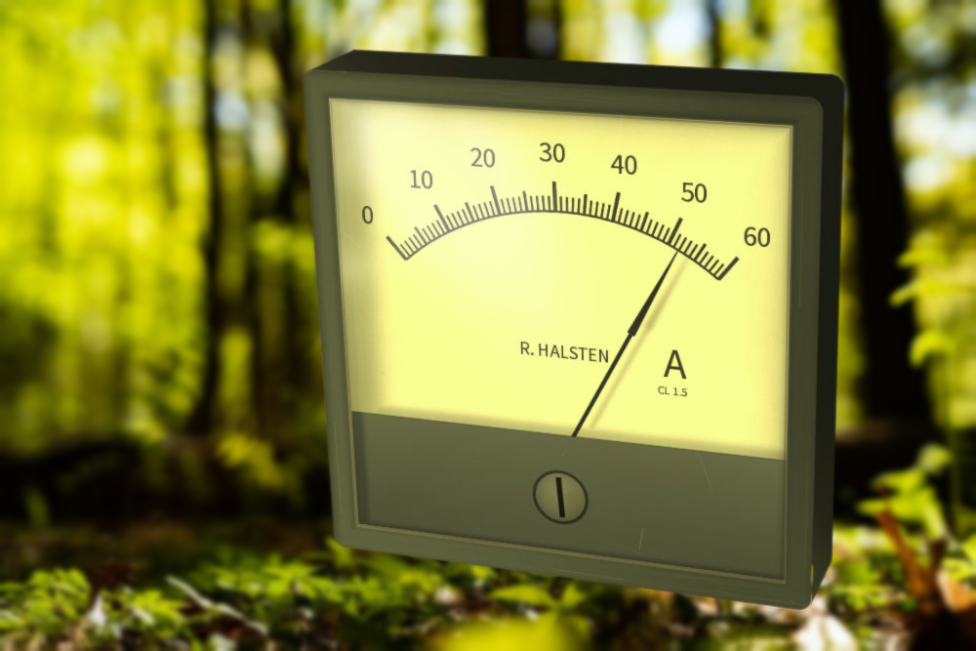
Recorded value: 52
